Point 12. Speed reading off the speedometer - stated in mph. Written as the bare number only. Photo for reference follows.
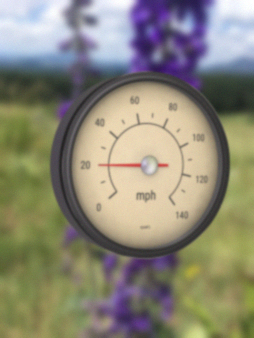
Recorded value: 20
